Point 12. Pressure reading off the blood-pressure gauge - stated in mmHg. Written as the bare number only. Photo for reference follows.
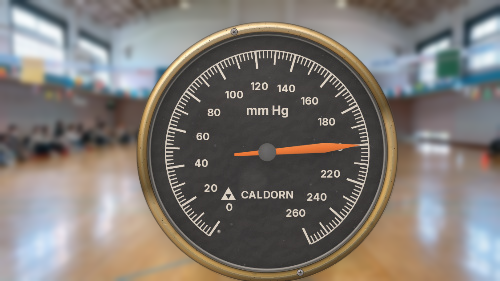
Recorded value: 200
